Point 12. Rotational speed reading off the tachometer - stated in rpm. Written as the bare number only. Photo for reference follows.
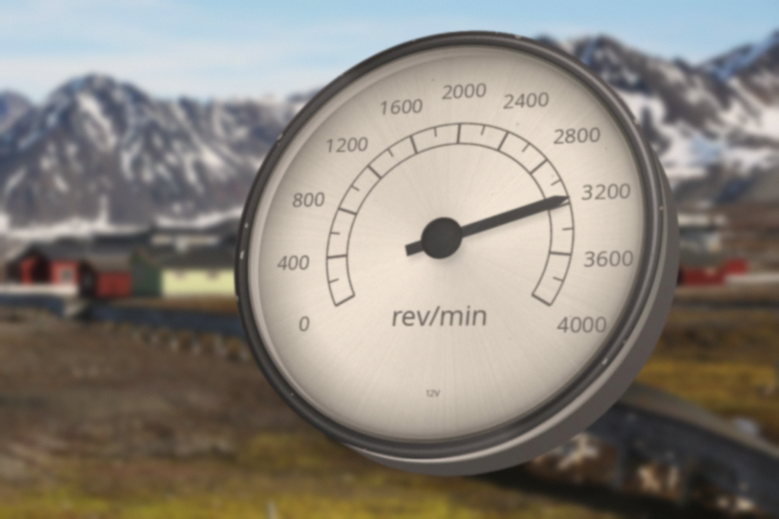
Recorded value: 3200
